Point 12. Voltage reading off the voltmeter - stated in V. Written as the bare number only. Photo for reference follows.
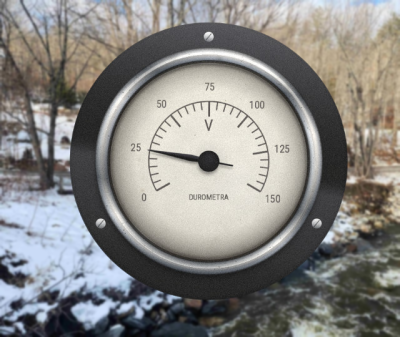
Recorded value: 25
